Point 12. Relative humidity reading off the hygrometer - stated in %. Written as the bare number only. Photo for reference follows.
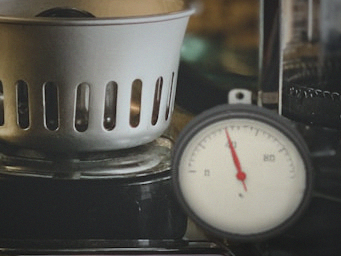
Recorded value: 40
